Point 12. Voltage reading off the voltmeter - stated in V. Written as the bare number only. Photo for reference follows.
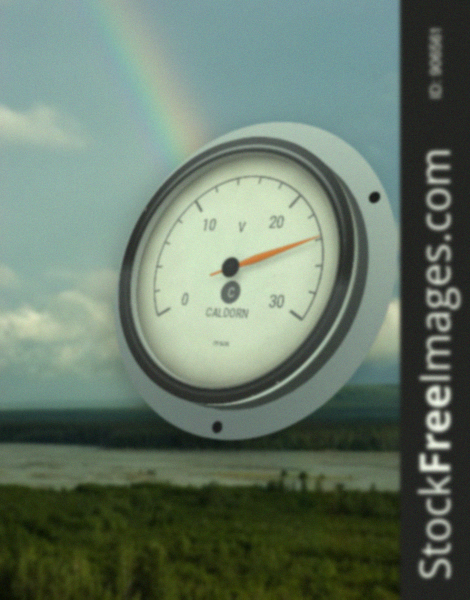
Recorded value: 24
